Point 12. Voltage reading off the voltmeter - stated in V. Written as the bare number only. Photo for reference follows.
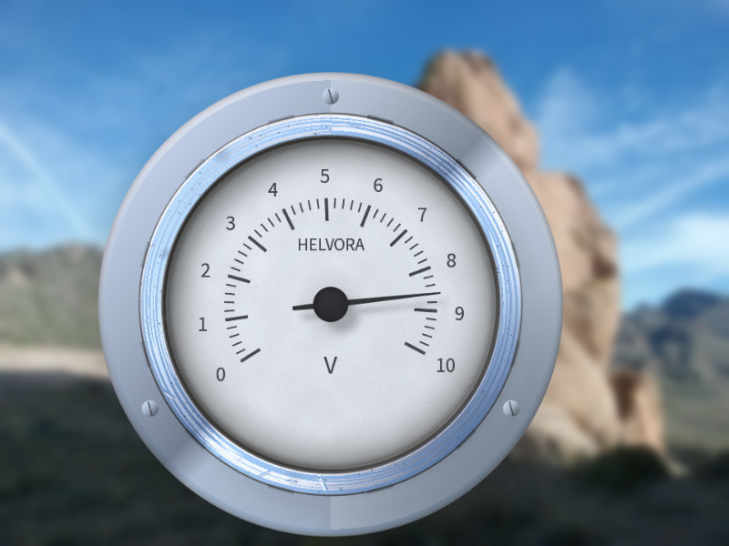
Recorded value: 8.6
